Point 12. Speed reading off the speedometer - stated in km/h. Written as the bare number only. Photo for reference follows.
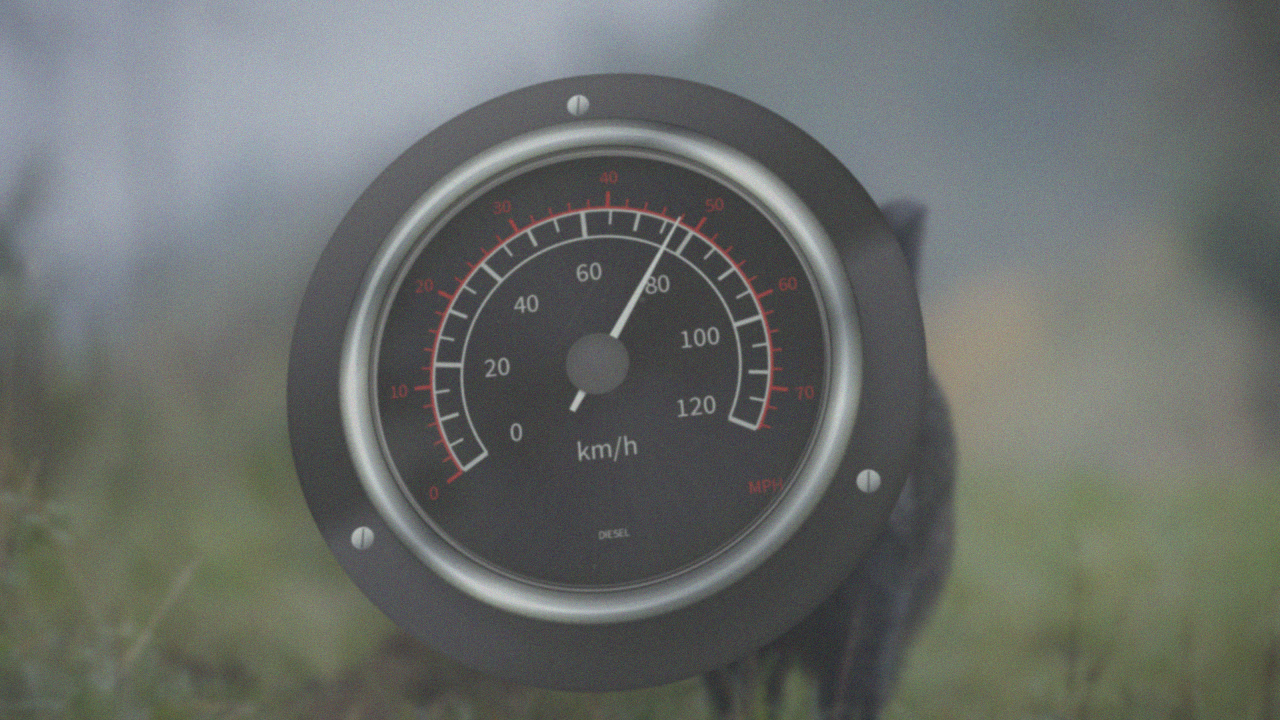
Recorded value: 77.5
